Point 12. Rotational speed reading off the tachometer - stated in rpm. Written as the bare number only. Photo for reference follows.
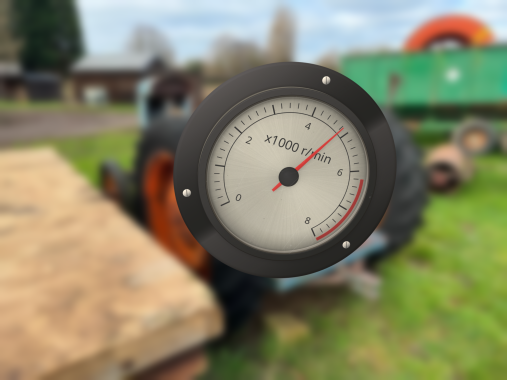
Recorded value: 4800
